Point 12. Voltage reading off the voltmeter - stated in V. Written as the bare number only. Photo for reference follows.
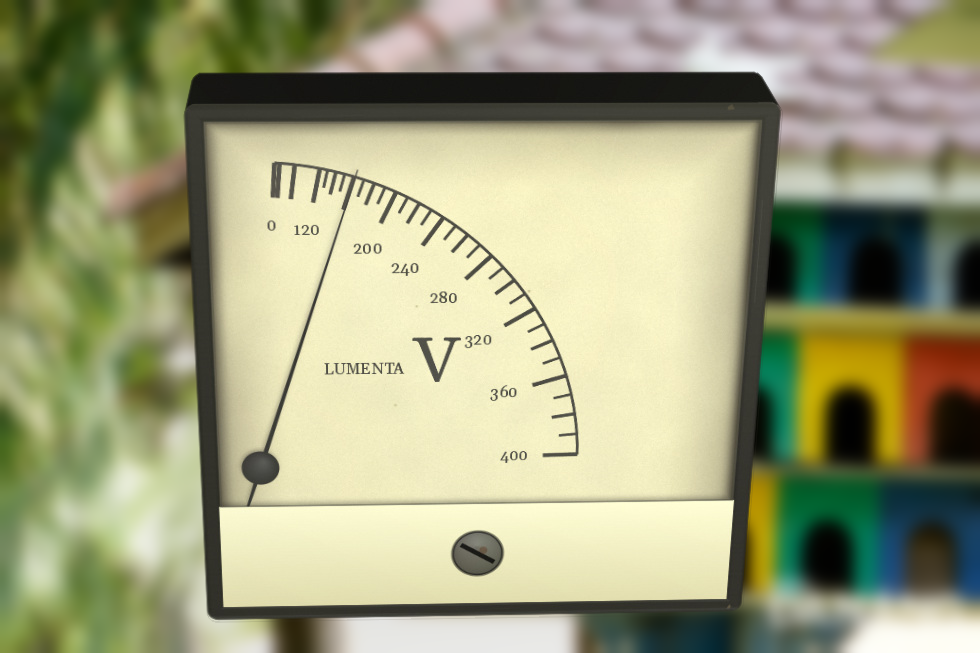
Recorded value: 160
